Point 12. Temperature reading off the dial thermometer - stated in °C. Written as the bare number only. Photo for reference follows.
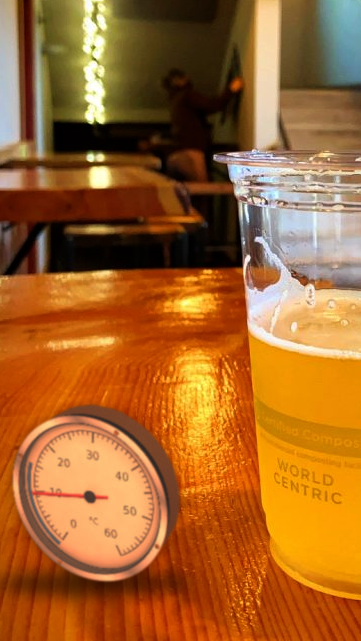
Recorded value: 10
